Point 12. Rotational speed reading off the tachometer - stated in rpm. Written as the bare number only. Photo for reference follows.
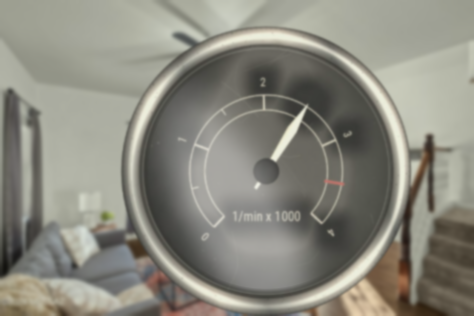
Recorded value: 2500
